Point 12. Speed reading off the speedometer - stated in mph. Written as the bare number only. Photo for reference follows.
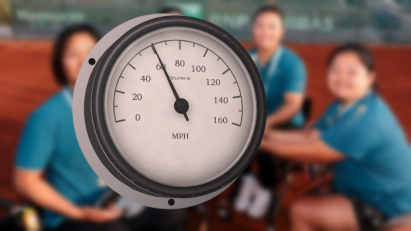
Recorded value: 60
